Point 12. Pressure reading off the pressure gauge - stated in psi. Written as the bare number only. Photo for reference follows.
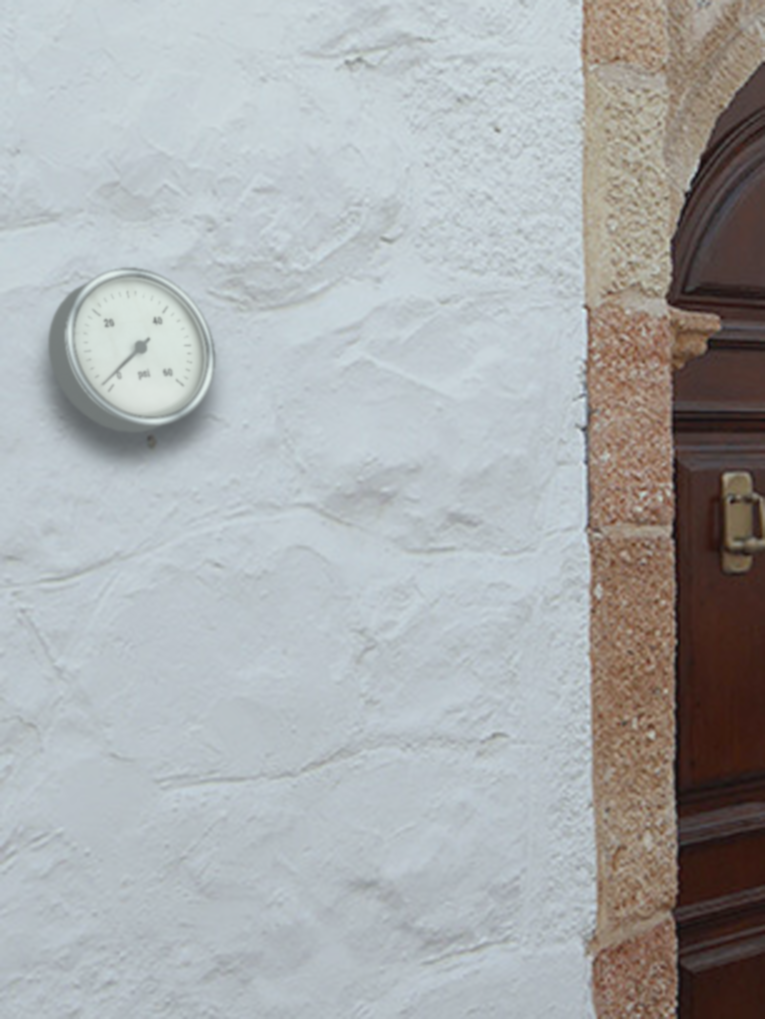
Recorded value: 2
